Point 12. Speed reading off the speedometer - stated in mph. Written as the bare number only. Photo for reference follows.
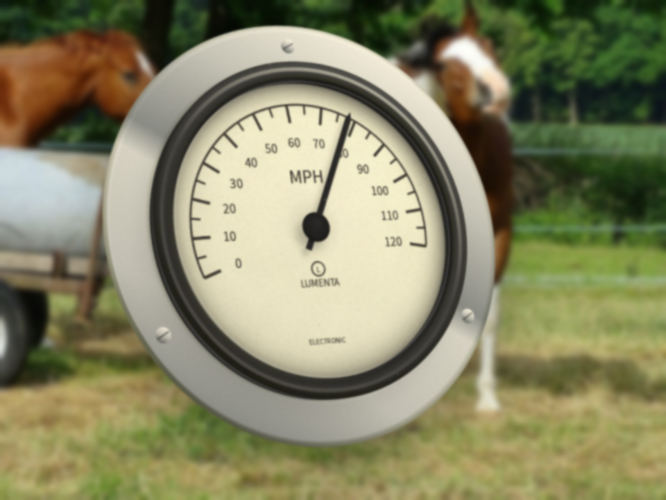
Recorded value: 77.5
